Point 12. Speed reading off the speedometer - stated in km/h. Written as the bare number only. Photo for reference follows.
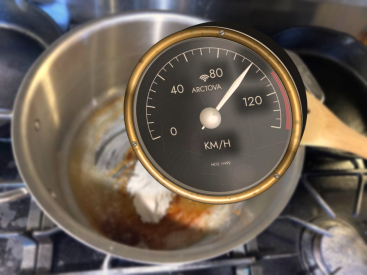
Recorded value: 100
